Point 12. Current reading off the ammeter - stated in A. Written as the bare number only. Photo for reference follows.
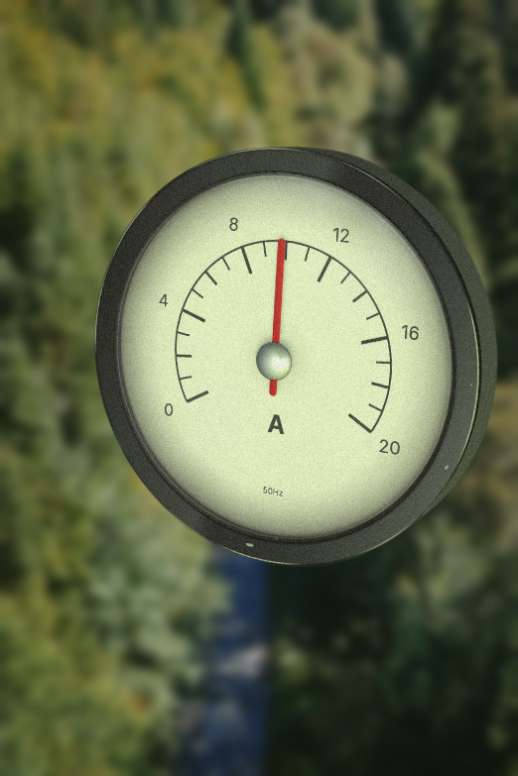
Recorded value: 10
